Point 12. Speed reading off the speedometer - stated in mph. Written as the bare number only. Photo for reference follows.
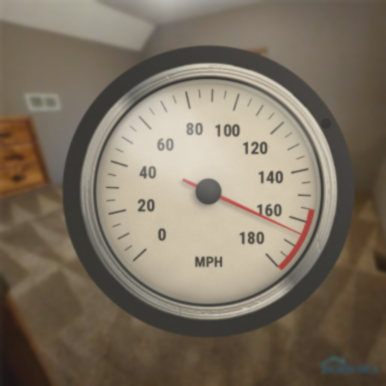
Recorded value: 165
